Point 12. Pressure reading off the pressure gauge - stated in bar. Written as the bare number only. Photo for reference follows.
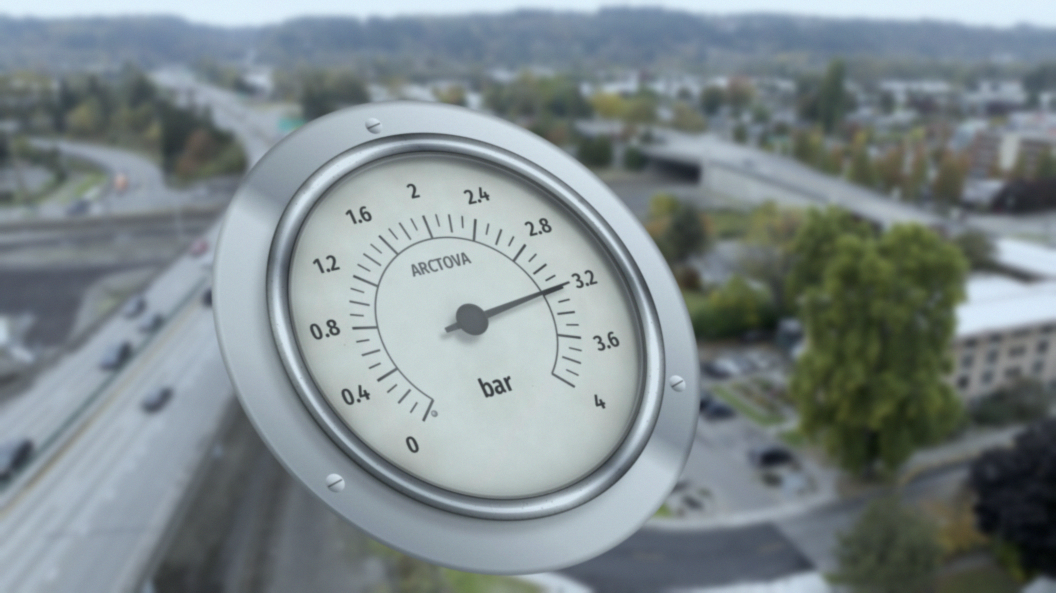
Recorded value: 3.2
